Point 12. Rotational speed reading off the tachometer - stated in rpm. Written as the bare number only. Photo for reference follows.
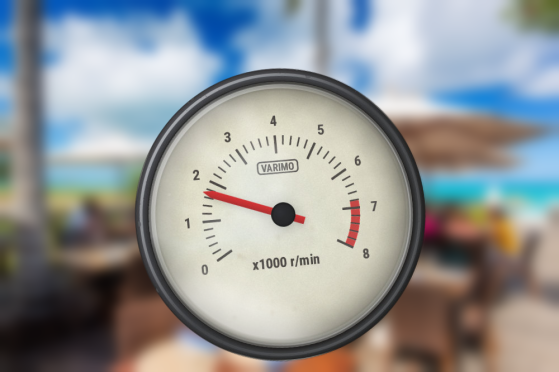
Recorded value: 1700
